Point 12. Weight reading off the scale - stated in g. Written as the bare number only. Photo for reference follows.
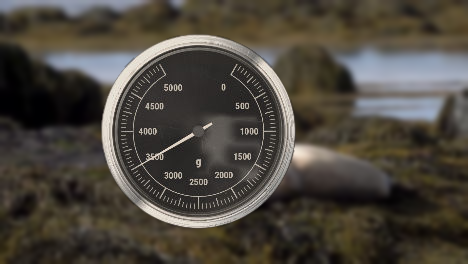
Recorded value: 3500
